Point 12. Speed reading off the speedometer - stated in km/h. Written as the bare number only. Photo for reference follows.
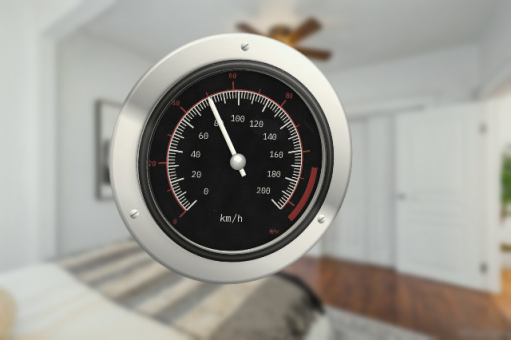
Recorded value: 80
